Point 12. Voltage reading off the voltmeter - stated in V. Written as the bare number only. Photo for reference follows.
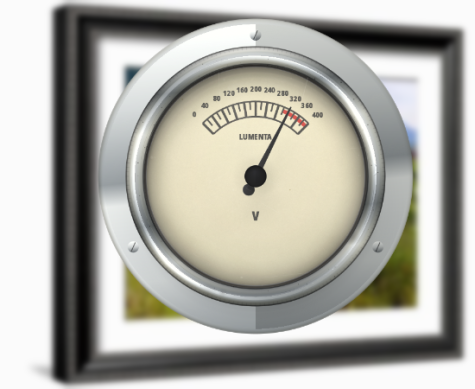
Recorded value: 320
